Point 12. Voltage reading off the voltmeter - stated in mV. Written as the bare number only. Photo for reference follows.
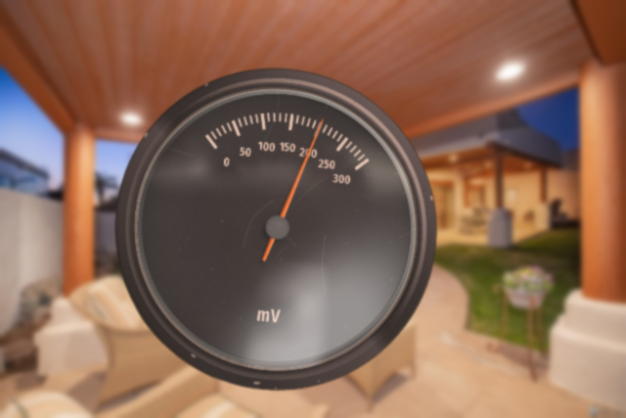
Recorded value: 200
